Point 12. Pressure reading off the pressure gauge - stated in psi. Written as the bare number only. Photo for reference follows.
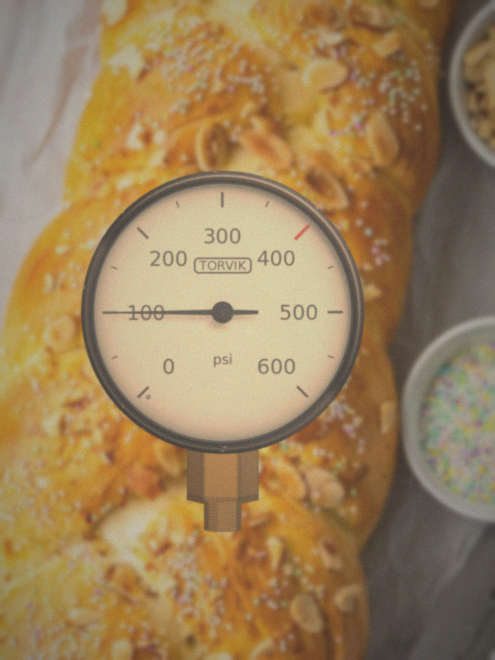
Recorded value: 100
